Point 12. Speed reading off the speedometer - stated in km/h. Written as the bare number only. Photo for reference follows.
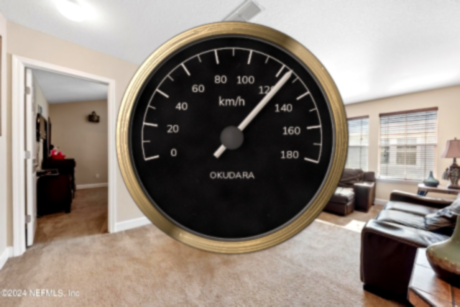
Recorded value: 125
